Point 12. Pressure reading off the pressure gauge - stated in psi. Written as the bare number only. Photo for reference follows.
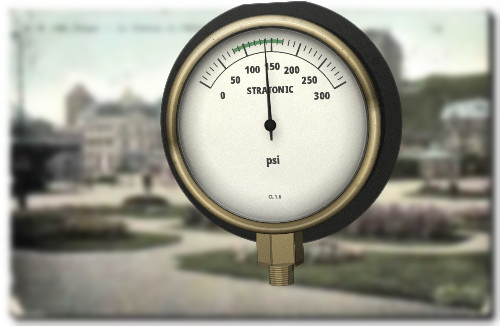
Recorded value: 140
